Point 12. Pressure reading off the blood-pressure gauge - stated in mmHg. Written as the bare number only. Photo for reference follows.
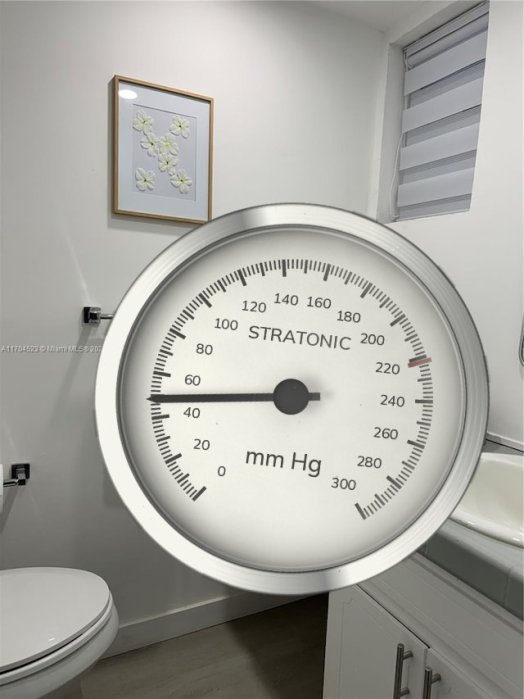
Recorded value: 48
